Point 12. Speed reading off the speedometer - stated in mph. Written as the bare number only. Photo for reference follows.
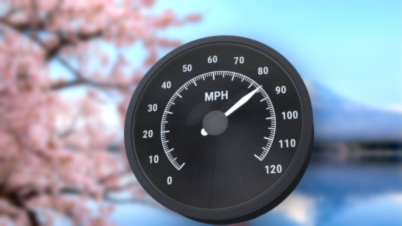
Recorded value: 85
